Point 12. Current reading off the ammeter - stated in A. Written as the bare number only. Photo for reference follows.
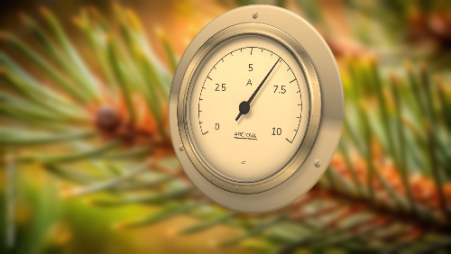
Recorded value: 6.5
